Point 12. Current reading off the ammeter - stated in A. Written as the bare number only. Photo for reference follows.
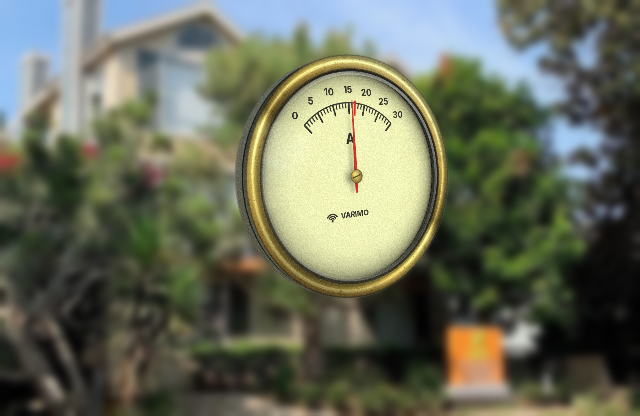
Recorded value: 15
